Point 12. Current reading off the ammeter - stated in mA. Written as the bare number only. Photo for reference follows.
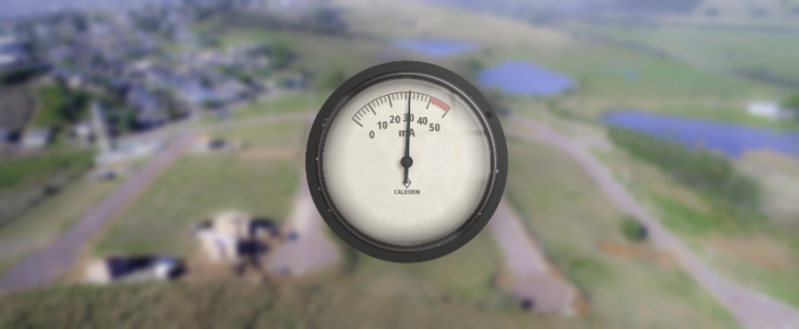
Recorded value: 30
